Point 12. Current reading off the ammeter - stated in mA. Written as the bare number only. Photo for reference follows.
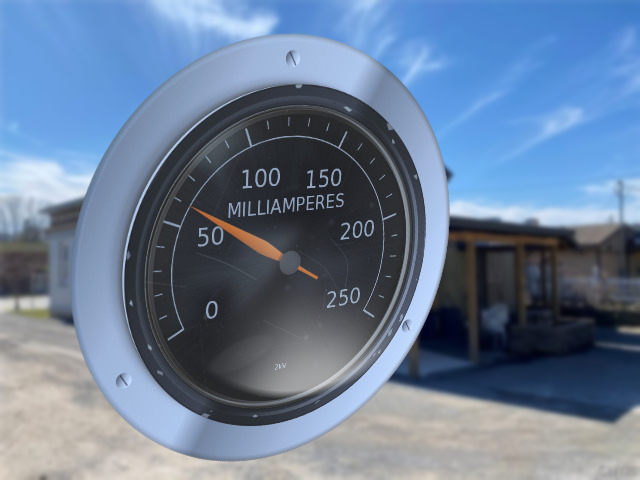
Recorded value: 60
